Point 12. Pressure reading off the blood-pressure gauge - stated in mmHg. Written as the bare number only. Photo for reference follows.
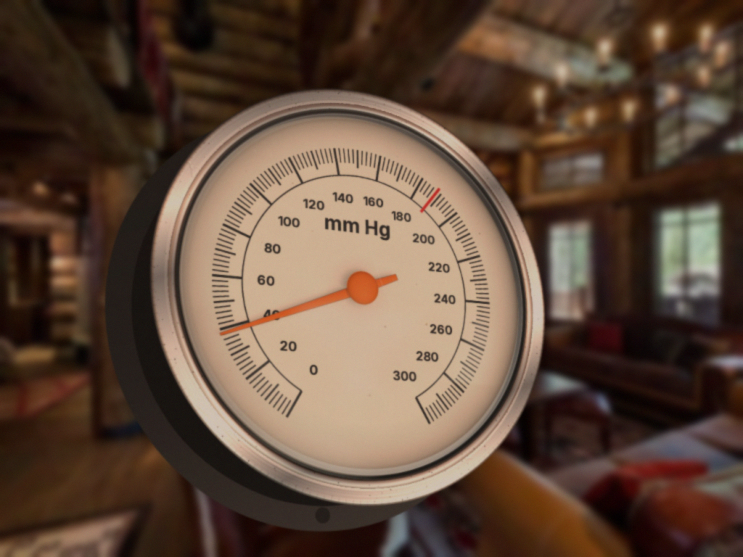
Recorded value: 38
